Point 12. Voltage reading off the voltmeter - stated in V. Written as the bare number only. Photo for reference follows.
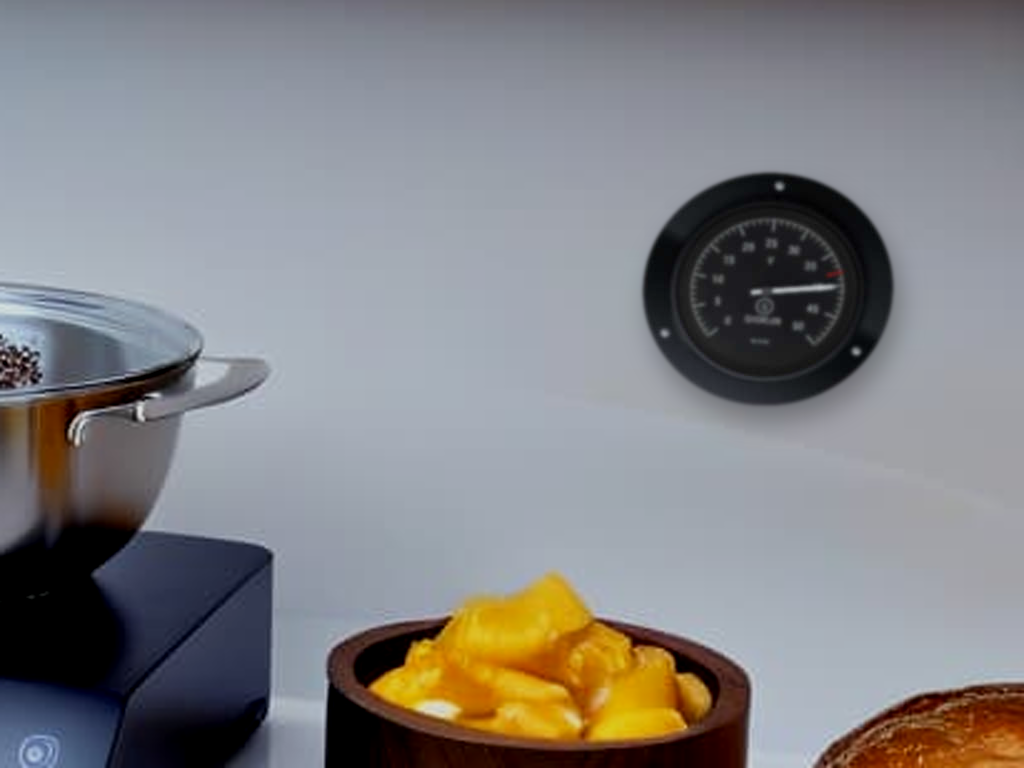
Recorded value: 40
